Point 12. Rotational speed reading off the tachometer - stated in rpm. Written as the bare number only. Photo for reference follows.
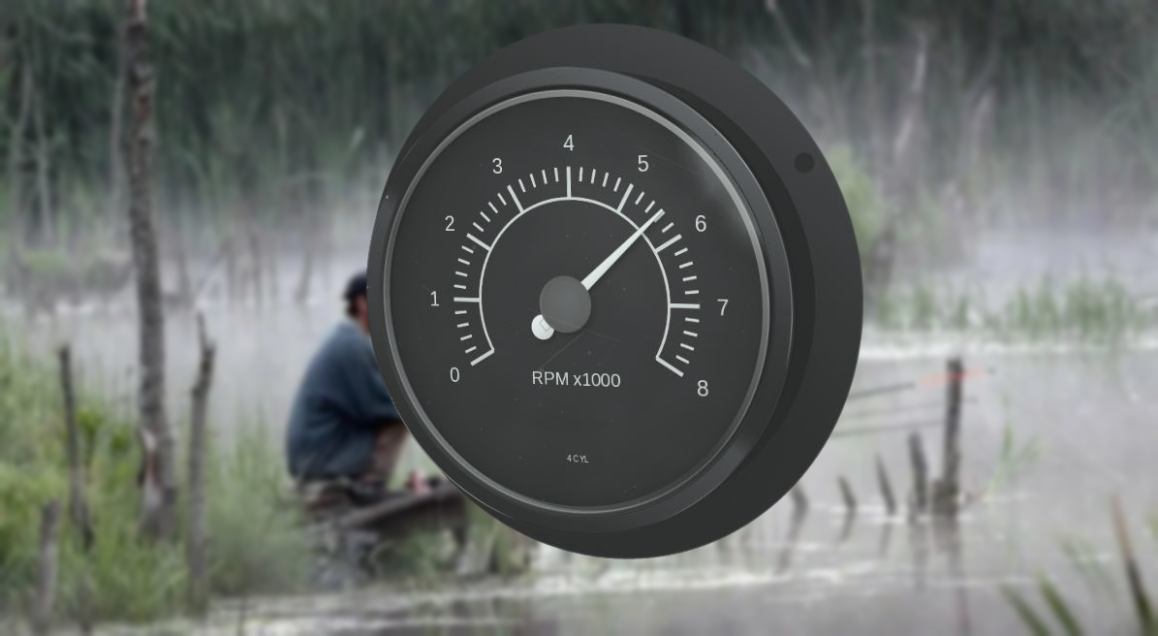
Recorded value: 5600
